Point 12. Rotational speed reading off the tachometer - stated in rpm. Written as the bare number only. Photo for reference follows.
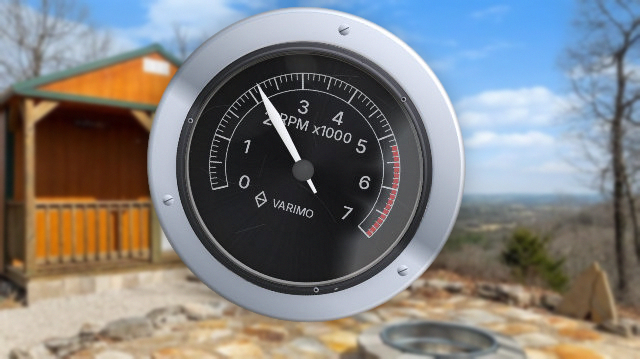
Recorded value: 2200
